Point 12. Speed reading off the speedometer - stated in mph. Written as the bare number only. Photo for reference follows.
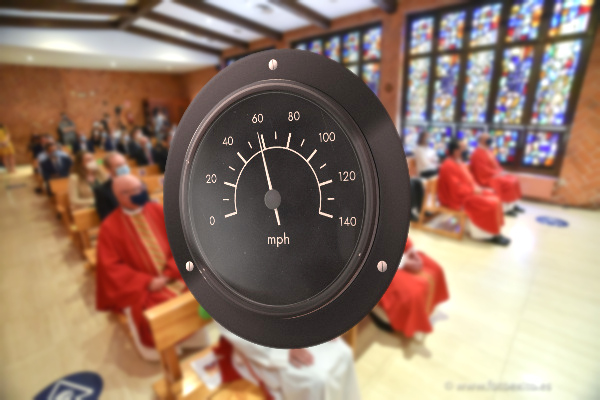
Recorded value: 60
